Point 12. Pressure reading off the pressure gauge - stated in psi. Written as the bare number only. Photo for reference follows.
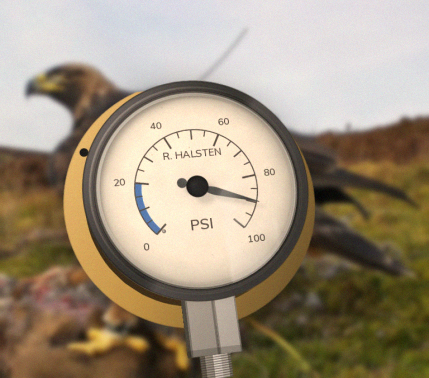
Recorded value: 90
